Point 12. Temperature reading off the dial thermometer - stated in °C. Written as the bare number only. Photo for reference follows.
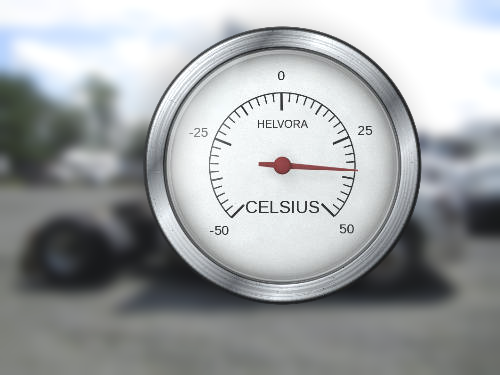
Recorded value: 35
